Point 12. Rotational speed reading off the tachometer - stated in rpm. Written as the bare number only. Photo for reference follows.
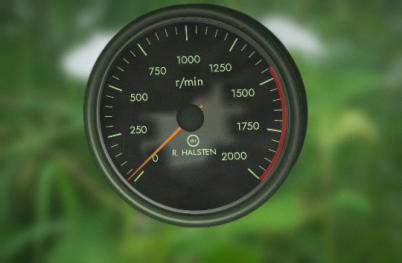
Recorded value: 25
